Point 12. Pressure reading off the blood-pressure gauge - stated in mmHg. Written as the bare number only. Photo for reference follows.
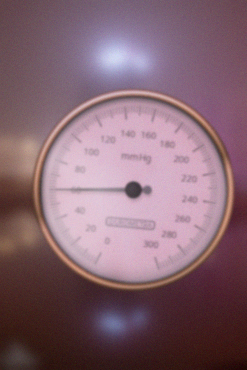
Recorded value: 60
